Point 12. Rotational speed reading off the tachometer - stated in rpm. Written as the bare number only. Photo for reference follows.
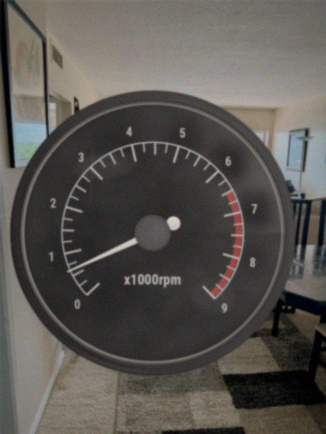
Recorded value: 625
